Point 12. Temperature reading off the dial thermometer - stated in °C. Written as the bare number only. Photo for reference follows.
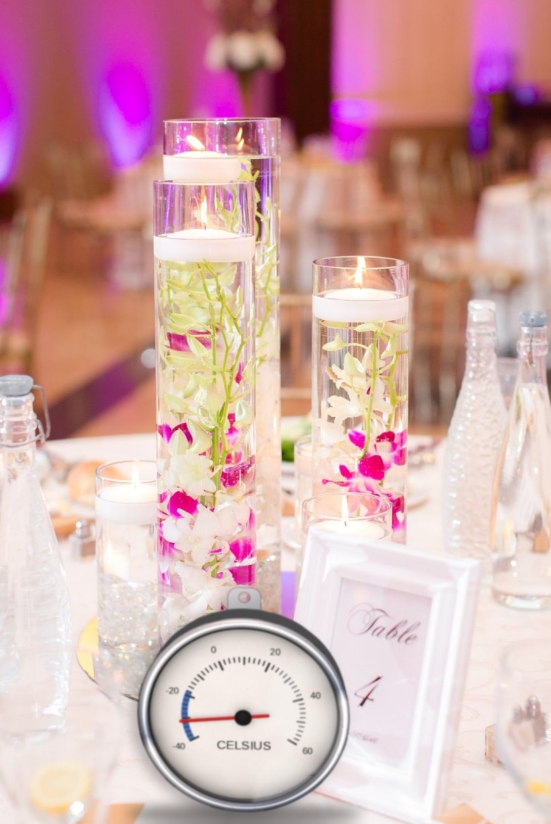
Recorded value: -30
